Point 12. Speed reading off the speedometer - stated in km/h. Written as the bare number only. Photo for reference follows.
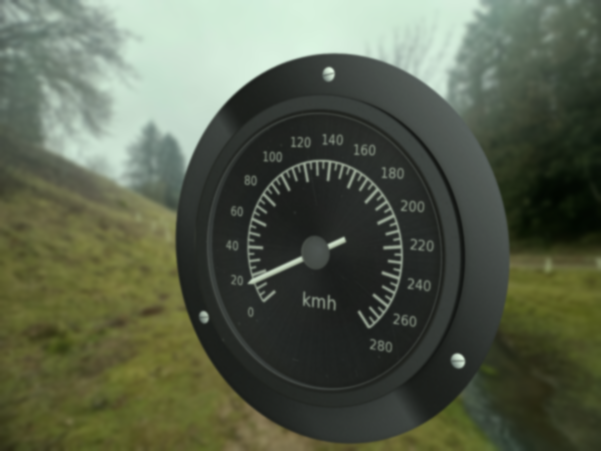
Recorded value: 15
